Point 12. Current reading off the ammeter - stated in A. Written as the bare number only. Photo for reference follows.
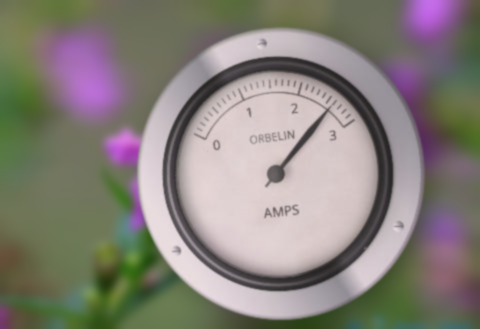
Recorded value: 2.6
